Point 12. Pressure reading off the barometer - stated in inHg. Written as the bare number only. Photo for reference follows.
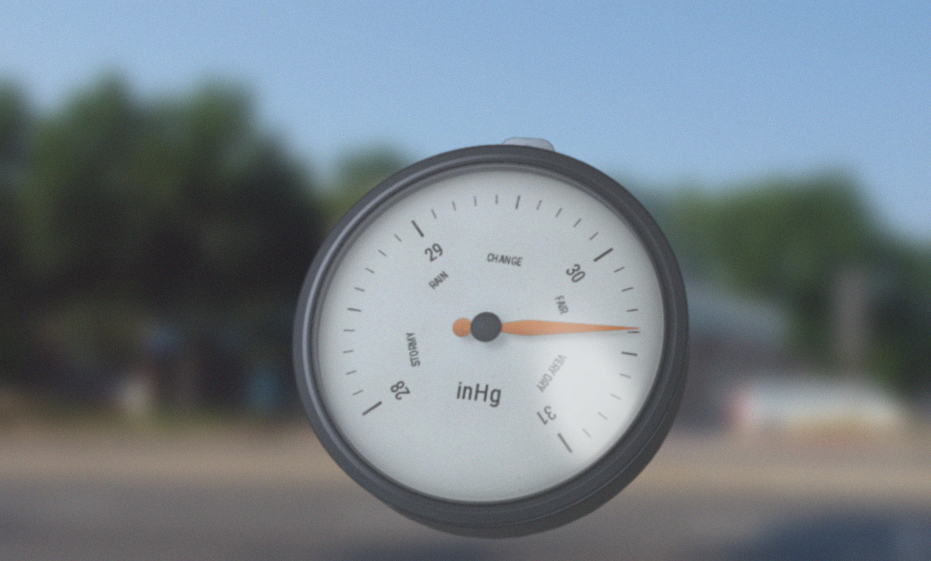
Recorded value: 30.4
